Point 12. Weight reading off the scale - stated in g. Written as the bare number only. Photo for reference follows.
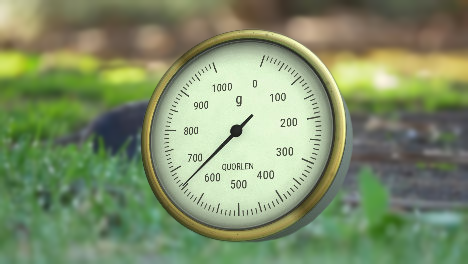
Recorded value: 650
